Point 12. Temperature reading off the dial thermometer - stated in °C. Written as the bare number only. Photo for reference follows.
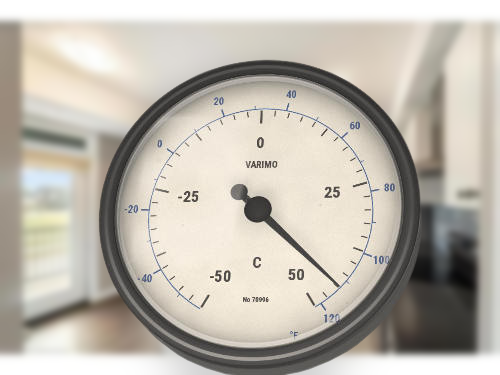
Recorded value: 45
